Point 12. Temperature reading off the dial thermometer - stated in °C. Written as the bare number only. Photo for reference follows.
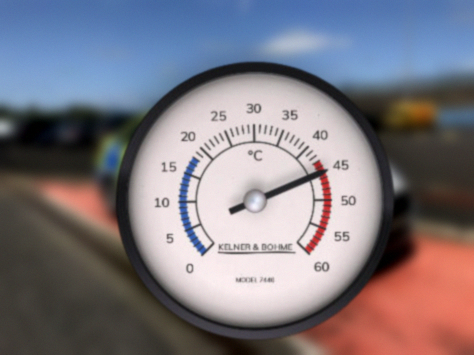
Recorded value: 45
